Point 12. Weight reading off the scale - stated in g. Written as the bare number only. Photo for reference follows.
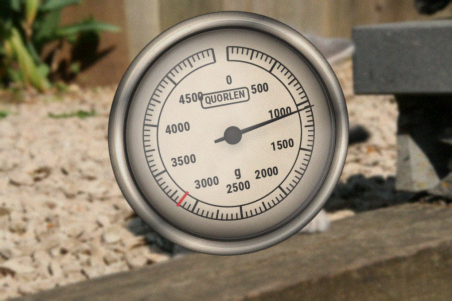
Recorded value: 1050
